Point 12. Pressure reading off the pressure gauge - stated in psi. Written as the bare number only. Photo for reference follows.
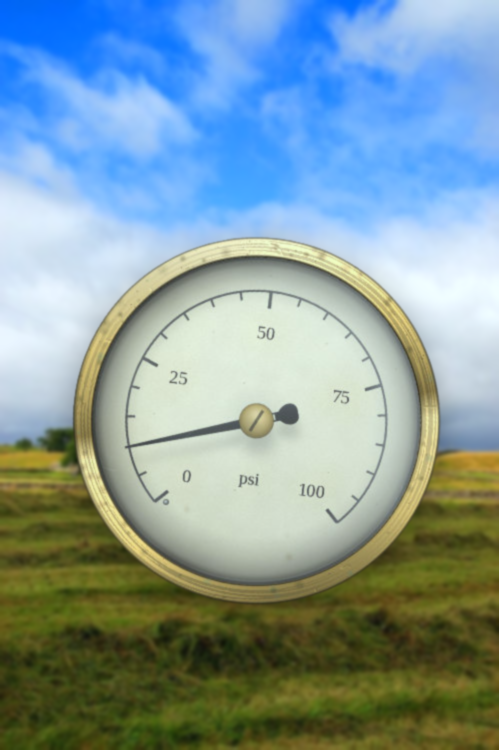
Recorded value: 10
